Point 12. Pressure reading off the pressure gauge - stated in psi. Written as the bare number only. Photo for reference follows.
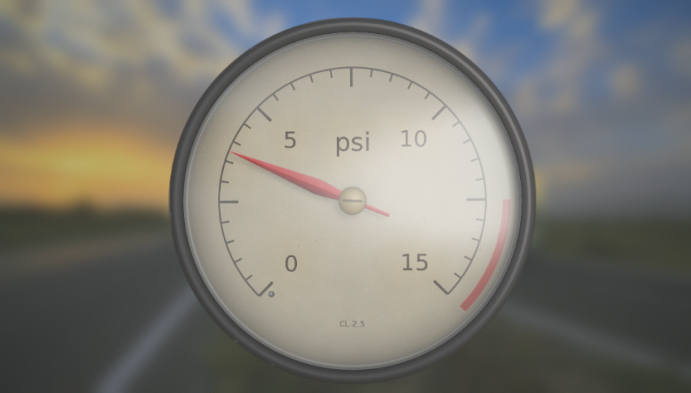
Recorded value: 3.75
